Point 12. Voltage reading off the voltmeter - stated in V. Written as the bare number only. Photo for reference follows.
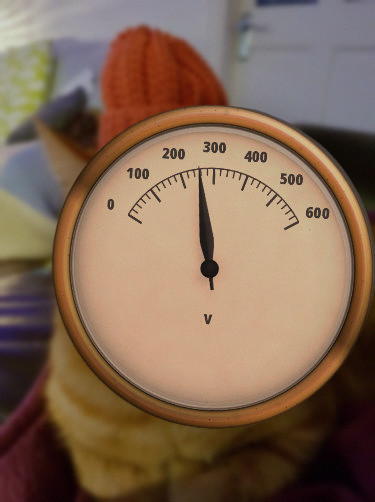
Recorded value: 260
